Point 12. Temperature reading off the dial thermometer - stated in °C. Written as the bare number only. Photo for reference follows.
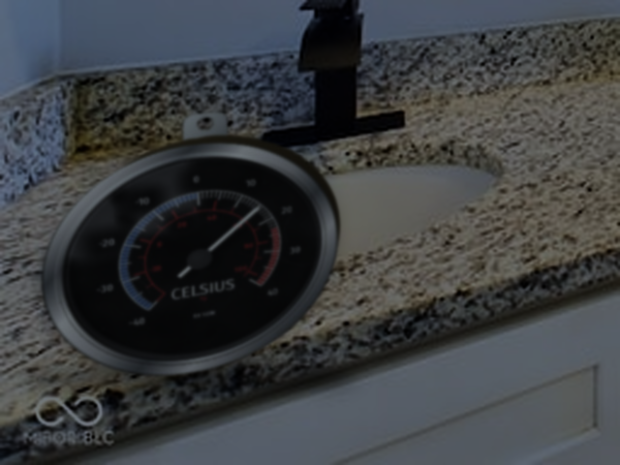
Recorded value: 15
